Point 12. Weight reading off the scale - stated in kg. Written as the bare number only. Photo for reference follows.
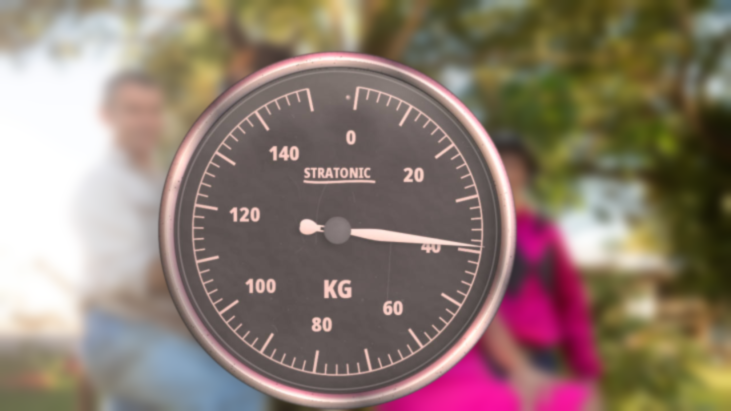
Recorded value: 39
